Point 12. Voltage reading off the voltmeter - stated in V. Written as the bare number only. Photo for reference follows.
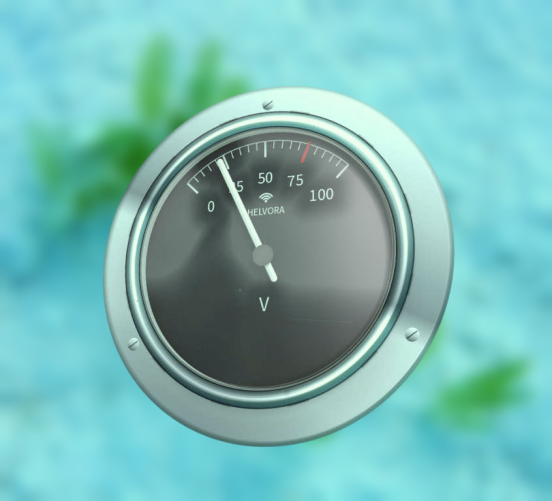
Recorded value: 22.5
